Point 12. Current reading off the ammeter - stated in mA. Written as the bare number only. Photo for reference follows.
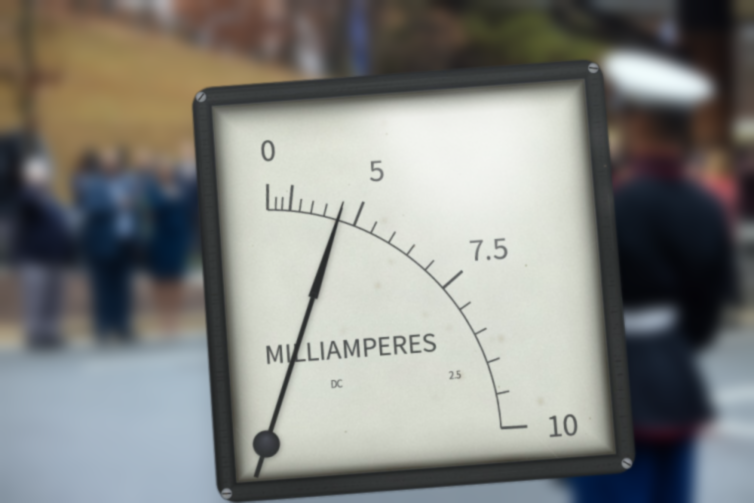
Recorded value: 4.5
